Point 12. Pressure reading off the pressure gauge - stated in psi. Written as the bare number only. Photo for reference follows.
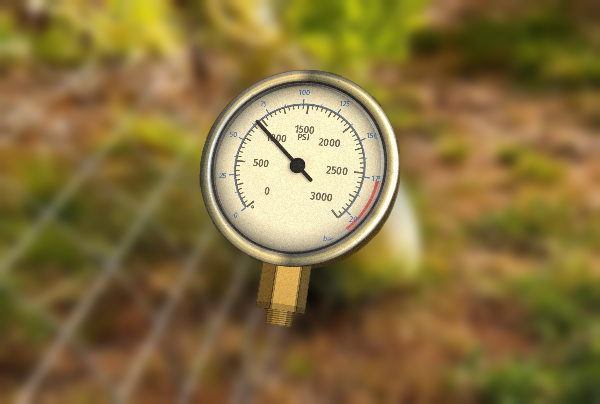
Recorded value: 950
